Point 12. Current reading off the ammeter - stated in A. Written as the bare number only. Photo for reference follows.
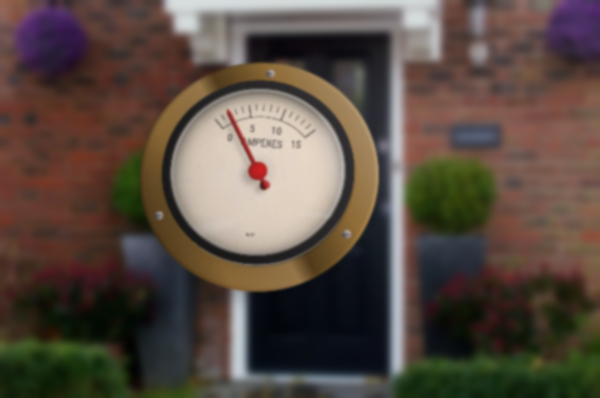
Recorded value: 2
